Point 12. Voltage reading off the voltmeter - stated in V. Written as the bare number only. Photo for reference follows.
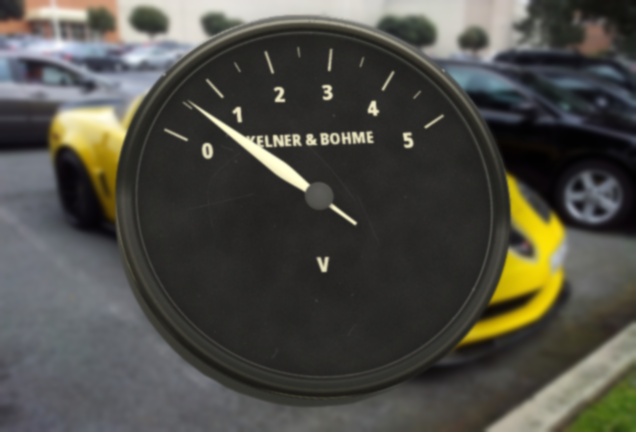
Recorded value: 0.5
